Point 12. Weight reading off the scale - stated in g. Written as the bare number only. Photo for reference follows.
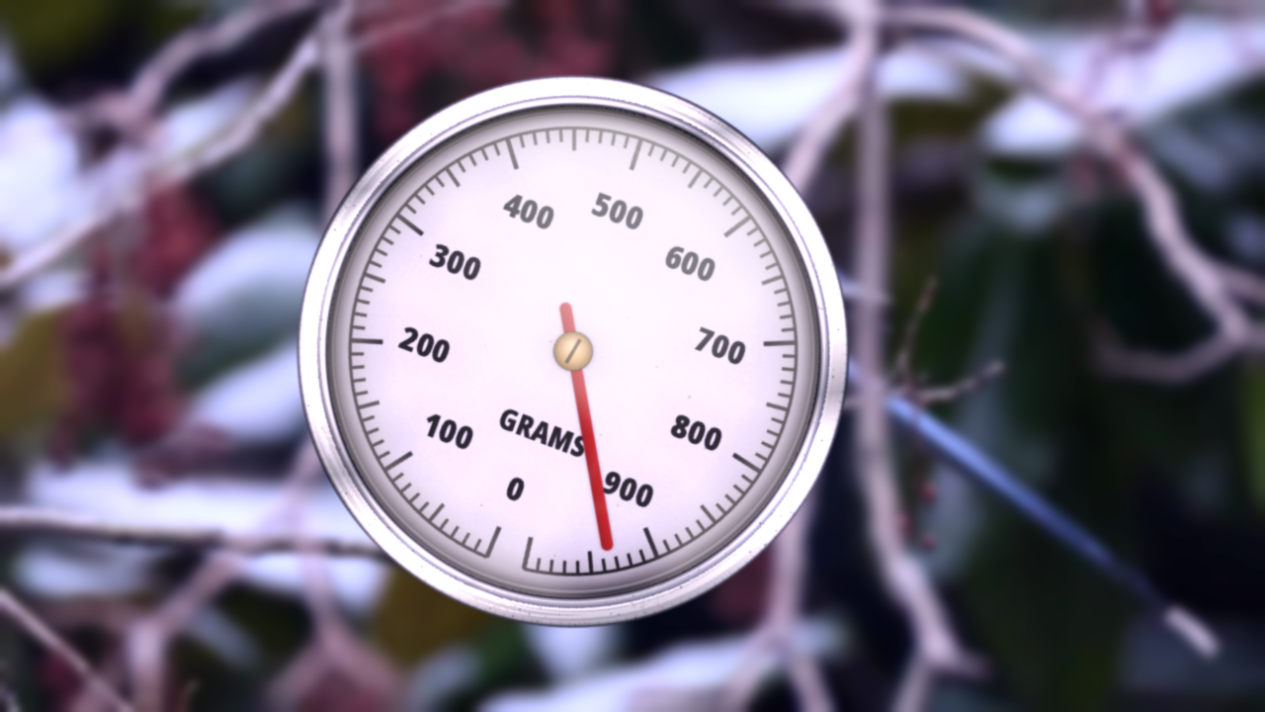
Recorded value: 935
